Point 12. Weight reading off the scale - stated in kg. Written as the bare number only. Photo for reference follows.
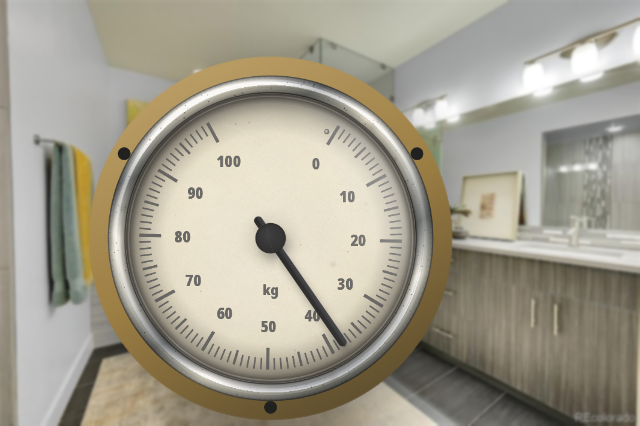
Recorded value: 38
